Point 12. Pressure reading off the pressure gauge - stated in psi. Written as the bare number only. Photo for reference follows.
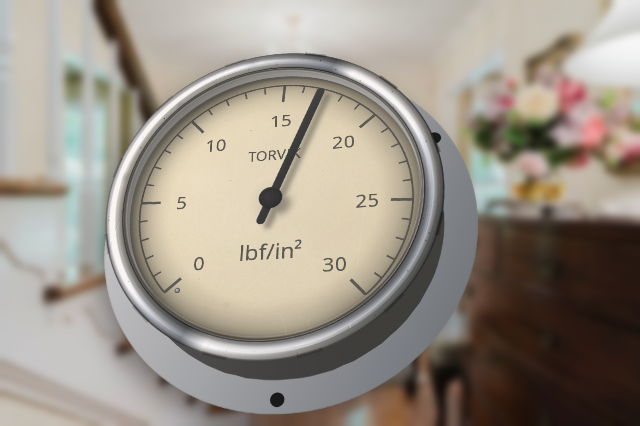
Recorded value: 17
